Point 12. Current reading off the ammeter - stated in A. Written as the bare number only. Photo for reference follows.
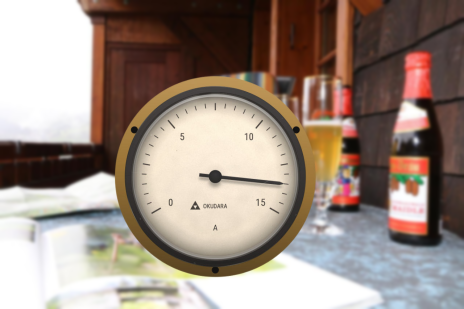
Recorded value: 13.5
